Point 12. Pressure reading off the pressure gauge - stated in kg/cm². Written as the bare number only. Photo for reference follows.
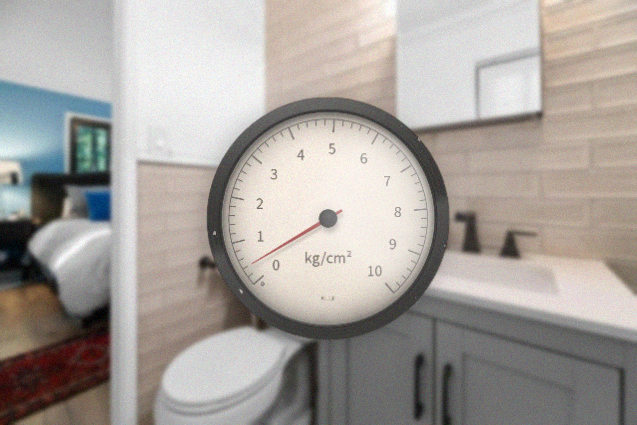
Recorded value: 0.4
